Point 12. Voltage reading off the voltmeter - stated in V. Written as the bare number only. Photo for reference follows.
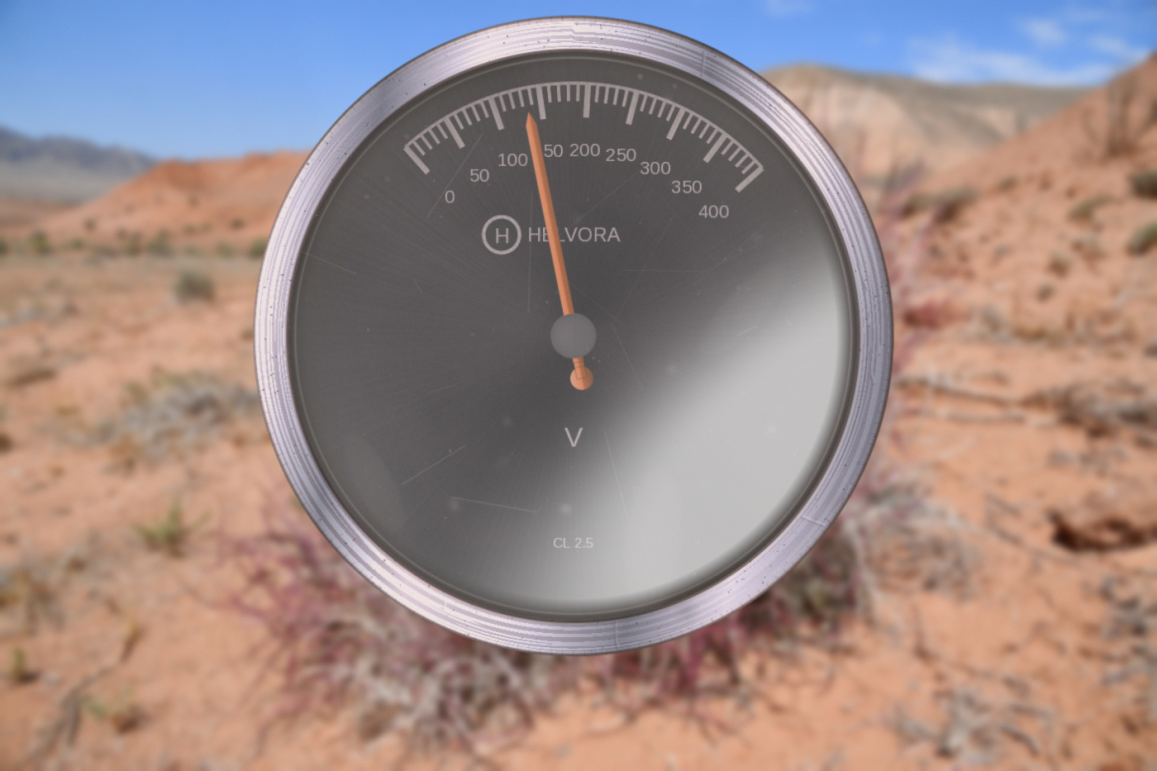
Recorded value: 135
